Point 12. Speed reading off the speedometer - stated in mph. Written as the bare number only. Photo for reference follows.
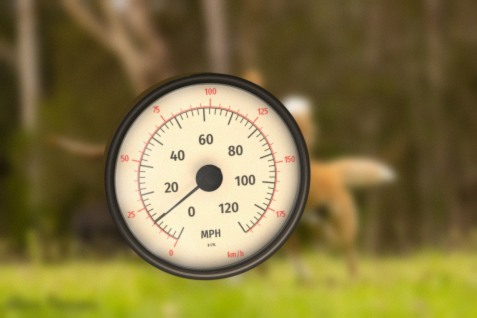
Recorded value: 10
